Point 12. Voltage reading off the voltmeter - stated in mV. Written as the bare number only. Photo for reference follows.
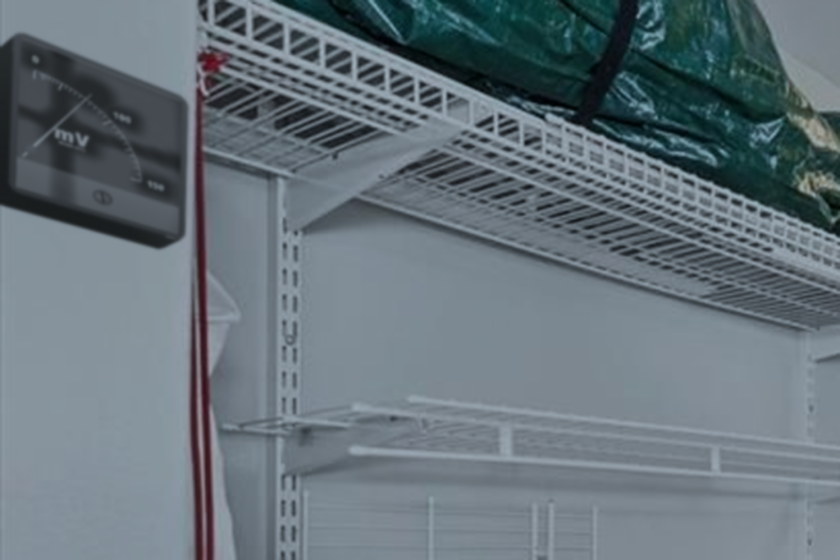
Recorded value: 75
